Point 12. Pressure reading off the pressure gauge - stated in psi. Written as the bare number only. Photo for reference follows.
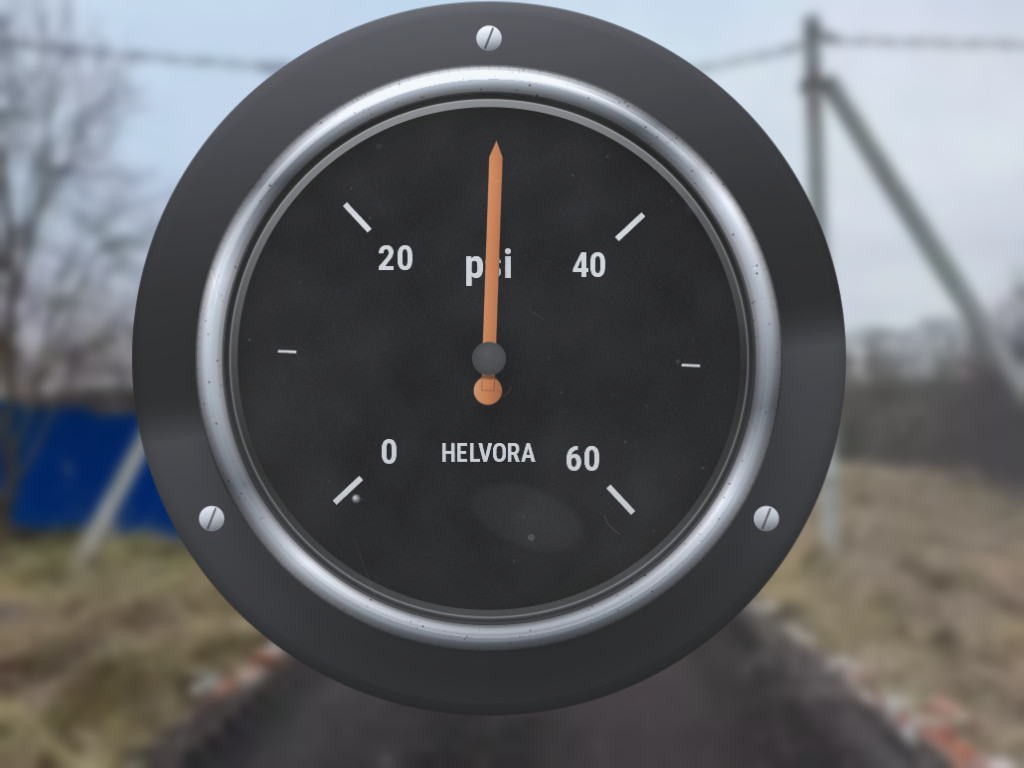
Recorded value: 30
